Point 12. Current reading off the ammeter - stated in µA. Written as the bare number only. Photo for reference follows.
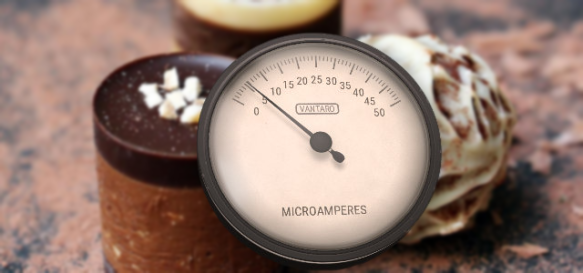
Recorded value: 5
